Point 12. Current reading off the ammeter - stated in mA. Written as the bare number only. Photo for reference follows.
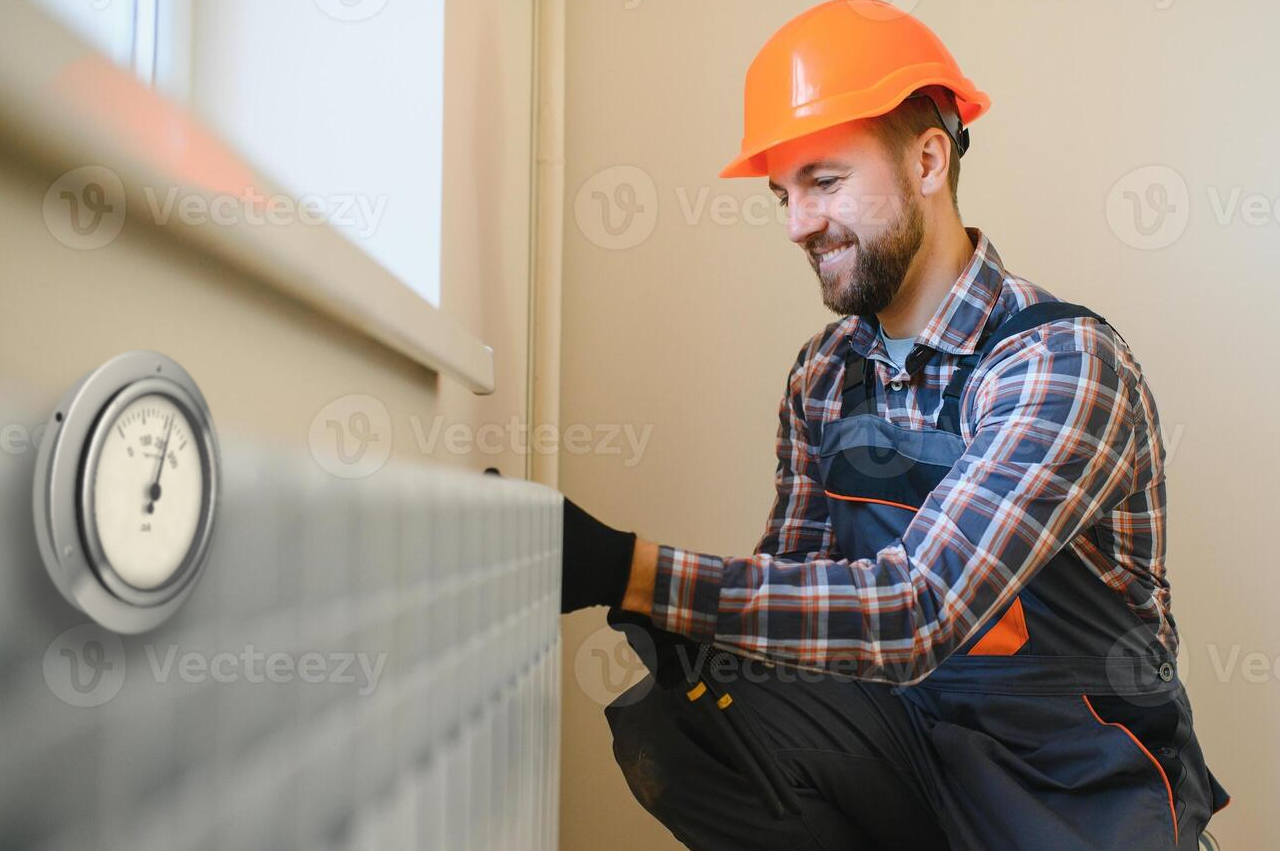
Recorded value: 200
